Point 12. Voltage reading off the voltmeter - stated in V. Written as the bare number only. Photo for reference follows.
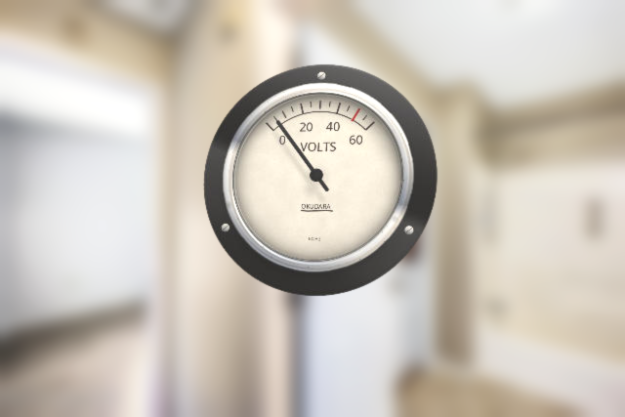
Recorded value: 5
